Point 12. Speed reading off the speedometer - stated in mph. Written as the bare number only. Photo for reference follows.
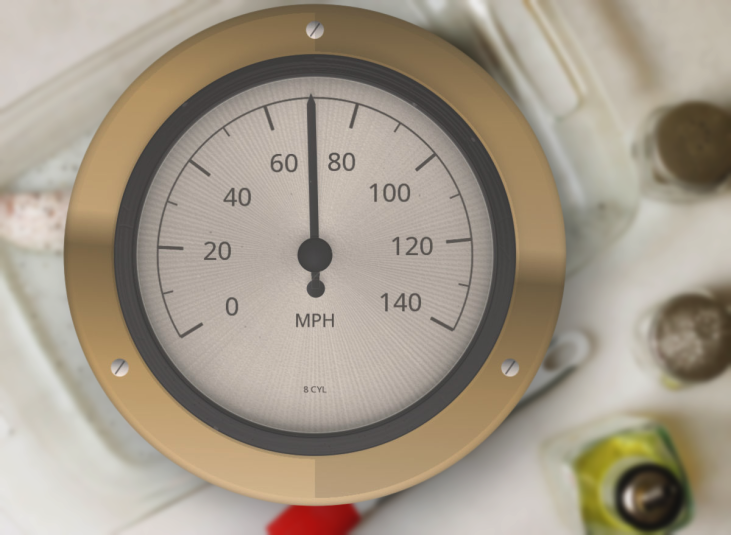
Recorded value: 70
